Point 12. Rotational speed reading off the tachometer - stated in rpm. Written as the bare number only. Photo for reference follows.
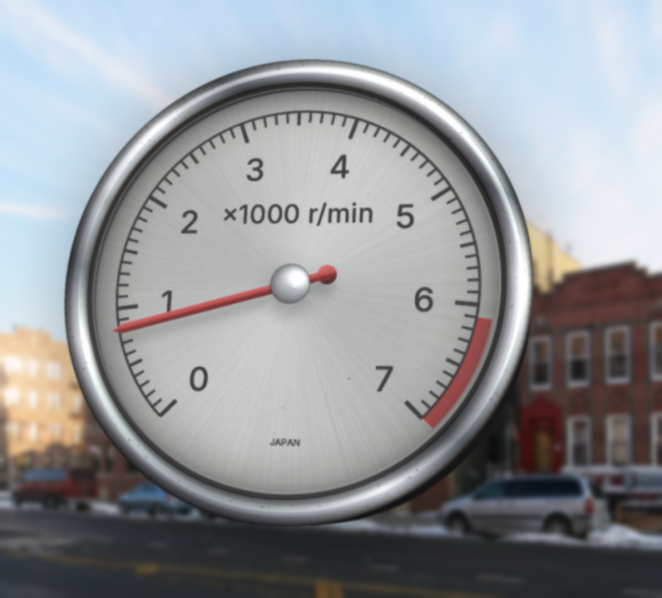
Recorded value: 800
